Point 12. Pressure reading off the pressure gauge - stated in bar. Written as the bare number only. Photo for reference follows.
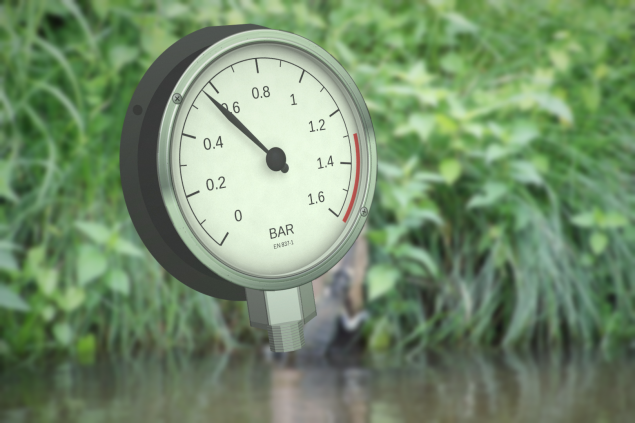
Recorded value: 0.55
